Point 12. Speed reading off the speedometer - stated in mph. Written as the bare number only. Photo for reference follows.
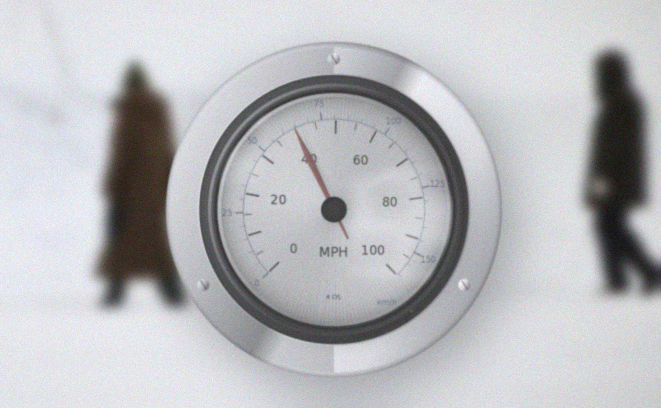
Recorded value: 40
